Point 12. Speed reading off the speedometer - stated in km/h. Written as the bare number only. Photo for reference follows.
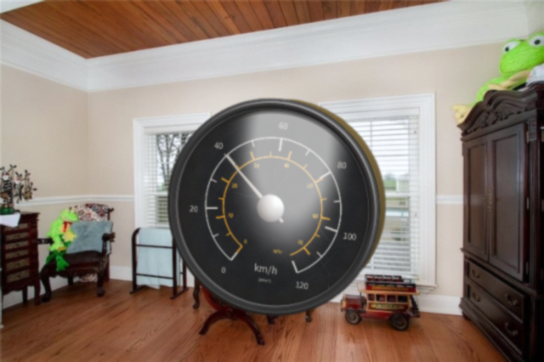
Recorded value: 40
